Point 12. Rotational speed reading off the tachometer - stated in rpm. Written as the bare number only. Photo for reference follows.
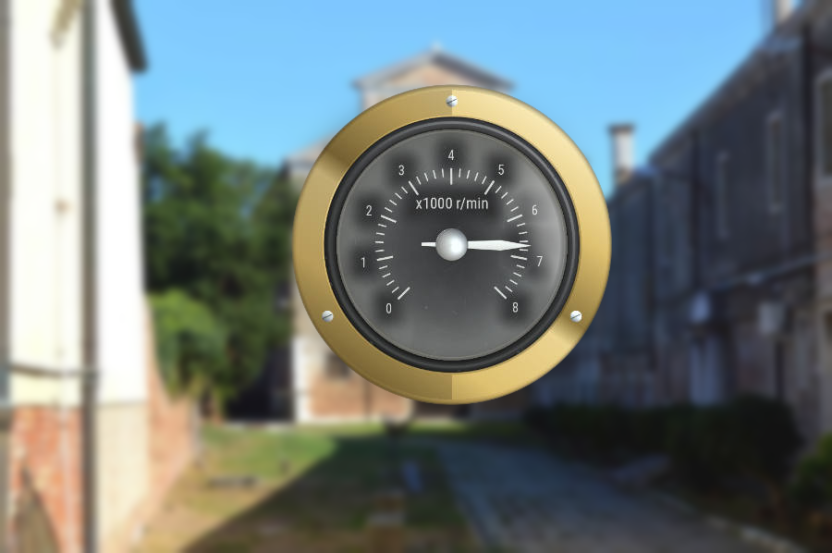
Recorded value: 6700
